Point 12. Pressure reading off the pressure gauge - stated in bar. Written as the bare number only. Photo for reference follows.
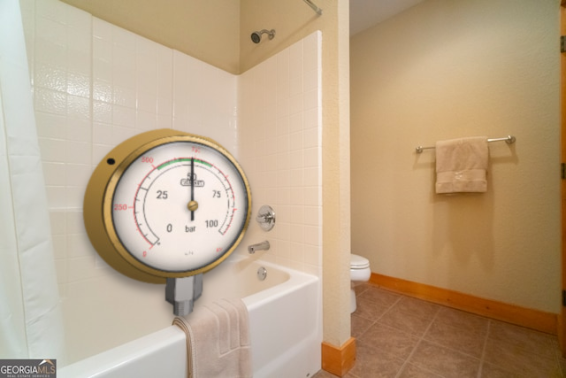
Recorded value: 50
